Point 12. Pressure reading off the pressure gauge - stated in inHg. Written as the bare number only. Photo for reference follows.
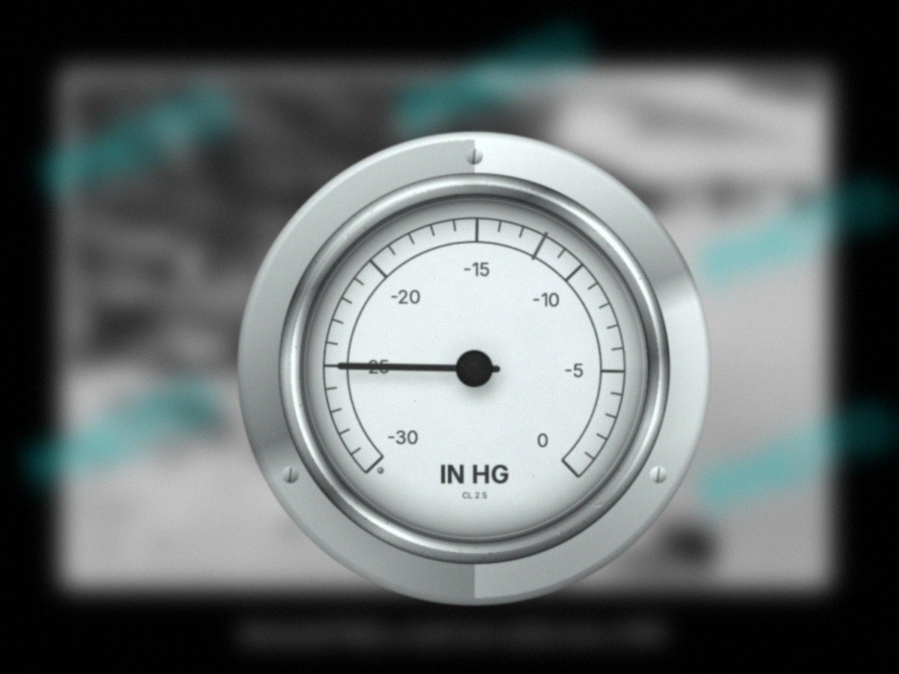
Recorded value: -25
